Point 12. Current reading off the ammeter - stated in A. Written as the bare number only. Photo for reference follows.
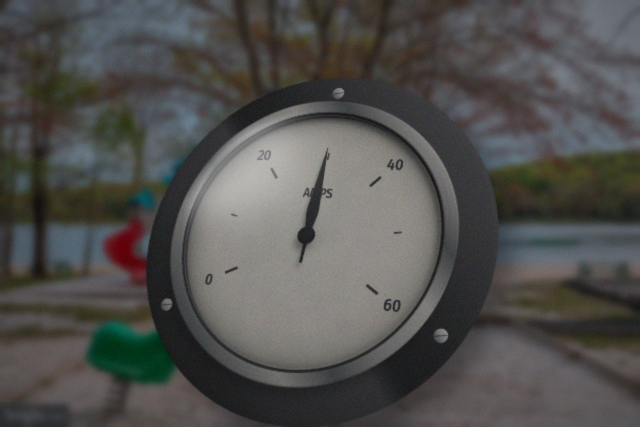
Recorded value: 30
